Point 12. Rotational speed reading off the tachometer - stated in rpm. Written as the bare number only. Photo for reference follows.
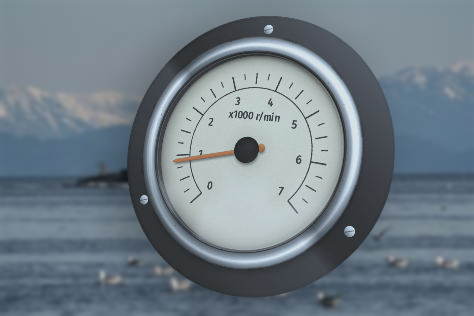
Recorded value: 875
